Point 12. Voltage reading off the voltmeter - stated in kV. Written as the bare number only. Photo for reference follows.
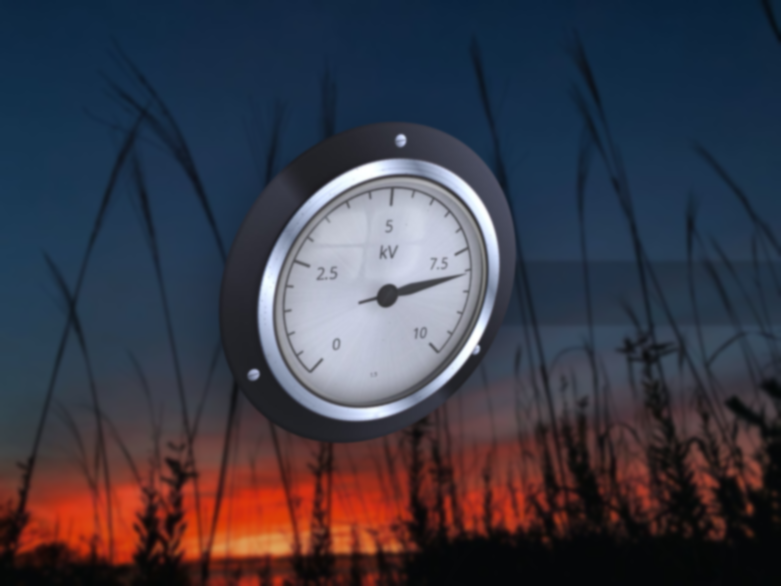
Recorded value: 8
